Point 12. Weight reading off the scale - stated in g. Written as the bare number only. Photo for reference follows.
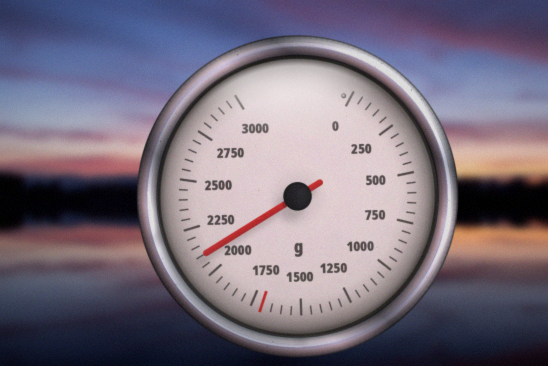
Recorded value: 2100
